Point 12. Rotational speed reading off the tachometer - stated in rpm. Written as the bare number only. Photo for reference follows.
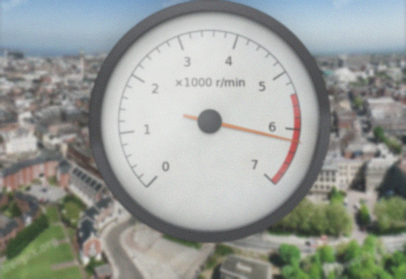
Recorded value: 6200
